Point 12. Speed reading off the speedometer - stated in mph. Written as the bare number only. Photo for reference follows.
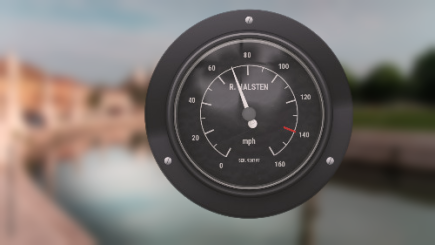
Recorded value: 70
